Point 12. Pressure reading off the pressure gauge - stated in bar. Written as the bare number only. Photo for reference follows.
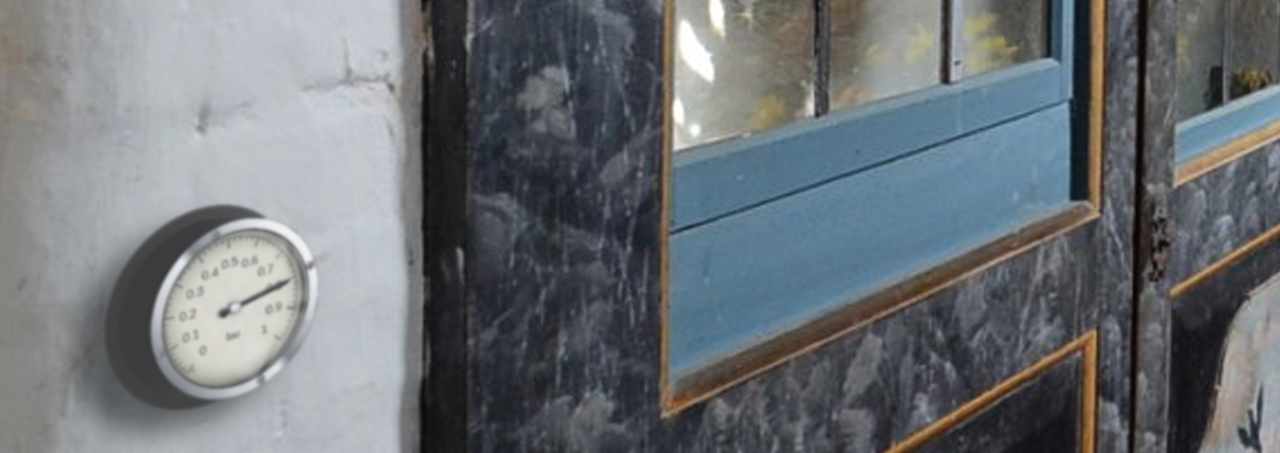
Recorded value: 0.8
